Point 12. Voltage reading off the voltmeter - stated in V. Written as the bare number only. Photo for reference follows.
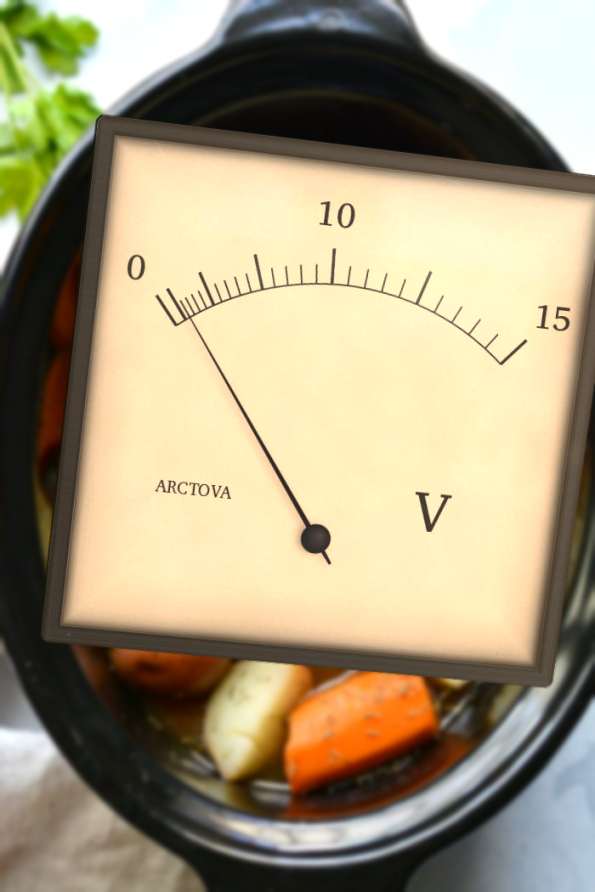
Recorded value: 3
